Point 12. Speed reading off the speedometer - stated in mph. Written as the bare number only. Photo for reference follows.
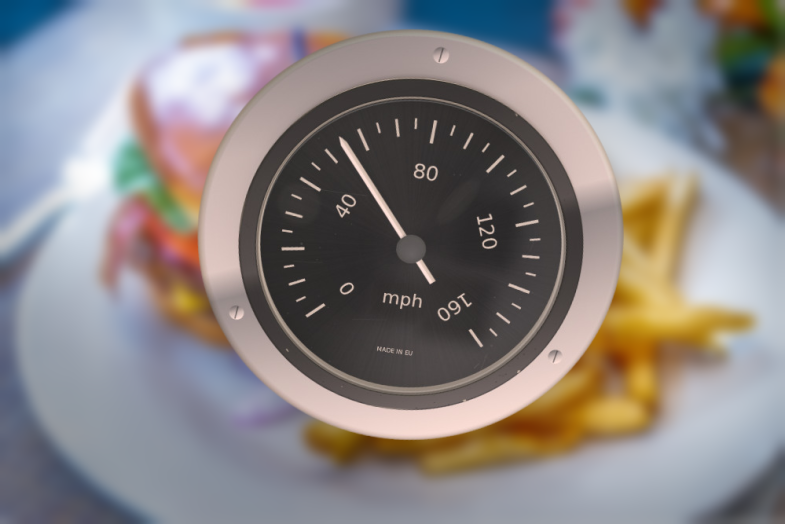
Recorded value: 55
